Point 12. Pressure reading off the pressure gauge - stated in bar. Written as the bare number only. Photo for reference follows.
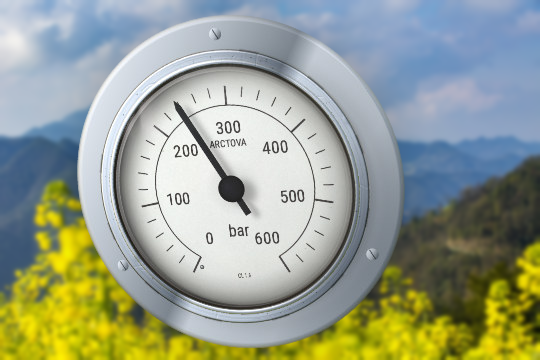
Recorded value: 240
